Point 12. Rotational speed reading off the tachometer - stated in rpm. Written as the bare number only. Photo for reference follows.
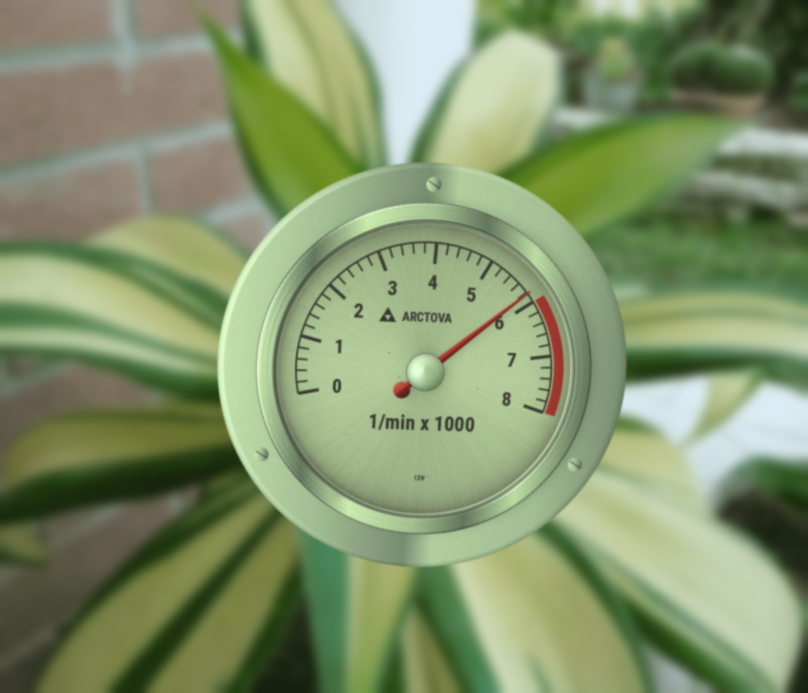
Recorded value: 5800
